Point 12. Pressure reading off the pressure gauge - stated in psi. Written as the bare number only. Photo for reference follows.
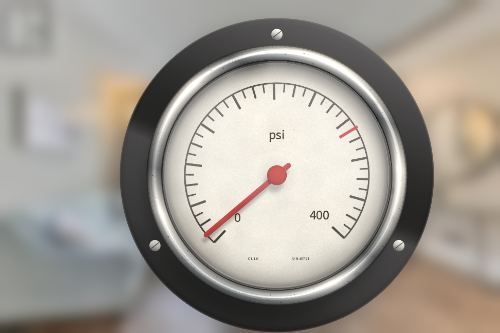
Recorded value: 10
